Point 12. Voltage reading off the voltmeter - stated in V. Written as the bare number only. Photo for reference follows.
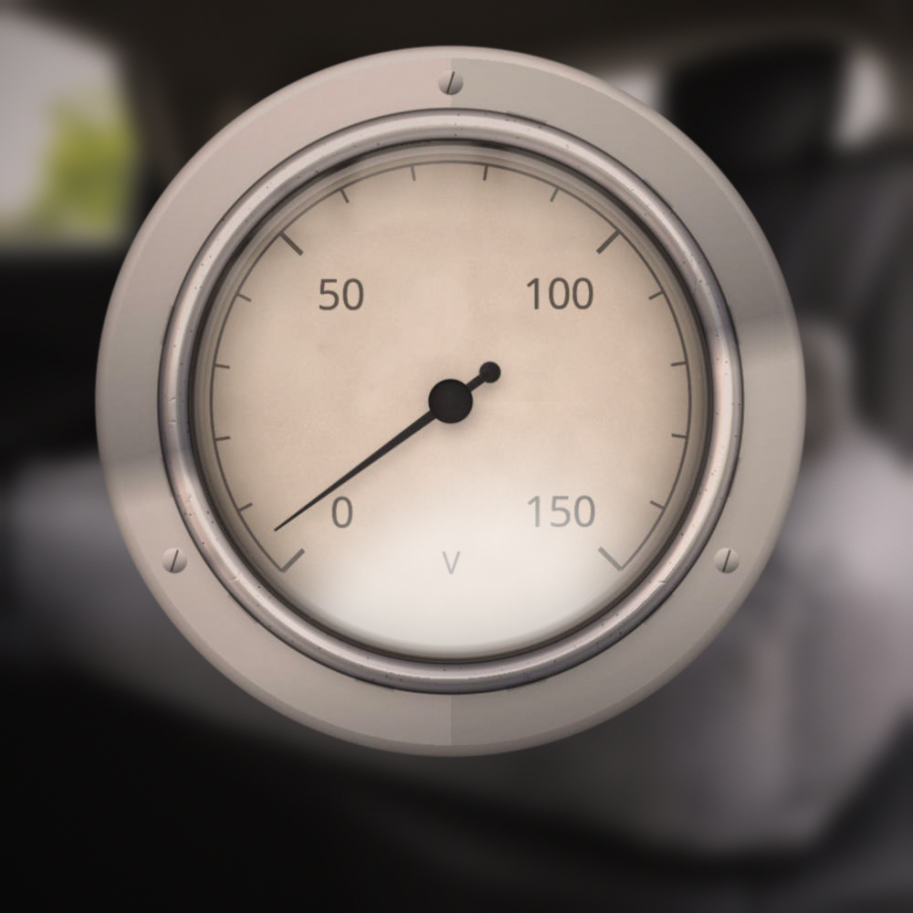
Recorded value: 5
